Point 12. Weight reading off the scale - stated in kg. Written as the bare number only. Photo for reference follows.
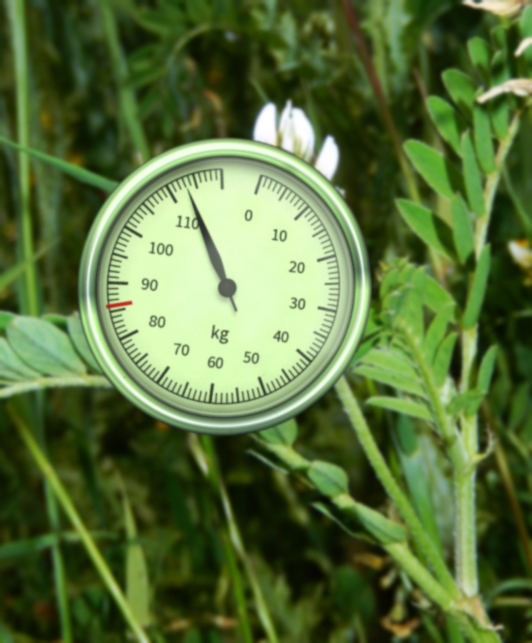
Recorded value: 113
